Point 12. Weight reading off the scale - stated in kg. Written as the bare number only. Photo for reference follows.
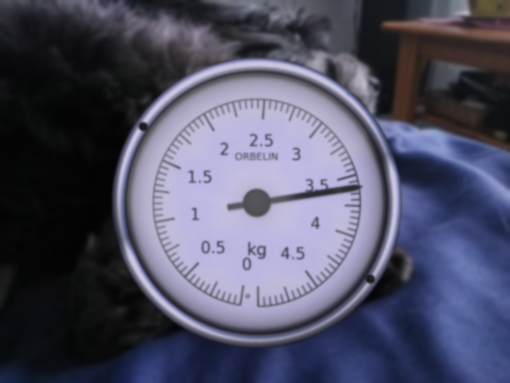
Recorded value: 3.6
